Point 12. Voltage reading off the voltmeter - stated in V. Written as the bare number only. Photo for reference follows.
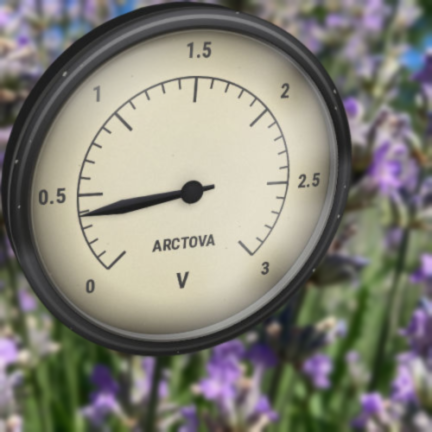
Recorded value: 0.4
